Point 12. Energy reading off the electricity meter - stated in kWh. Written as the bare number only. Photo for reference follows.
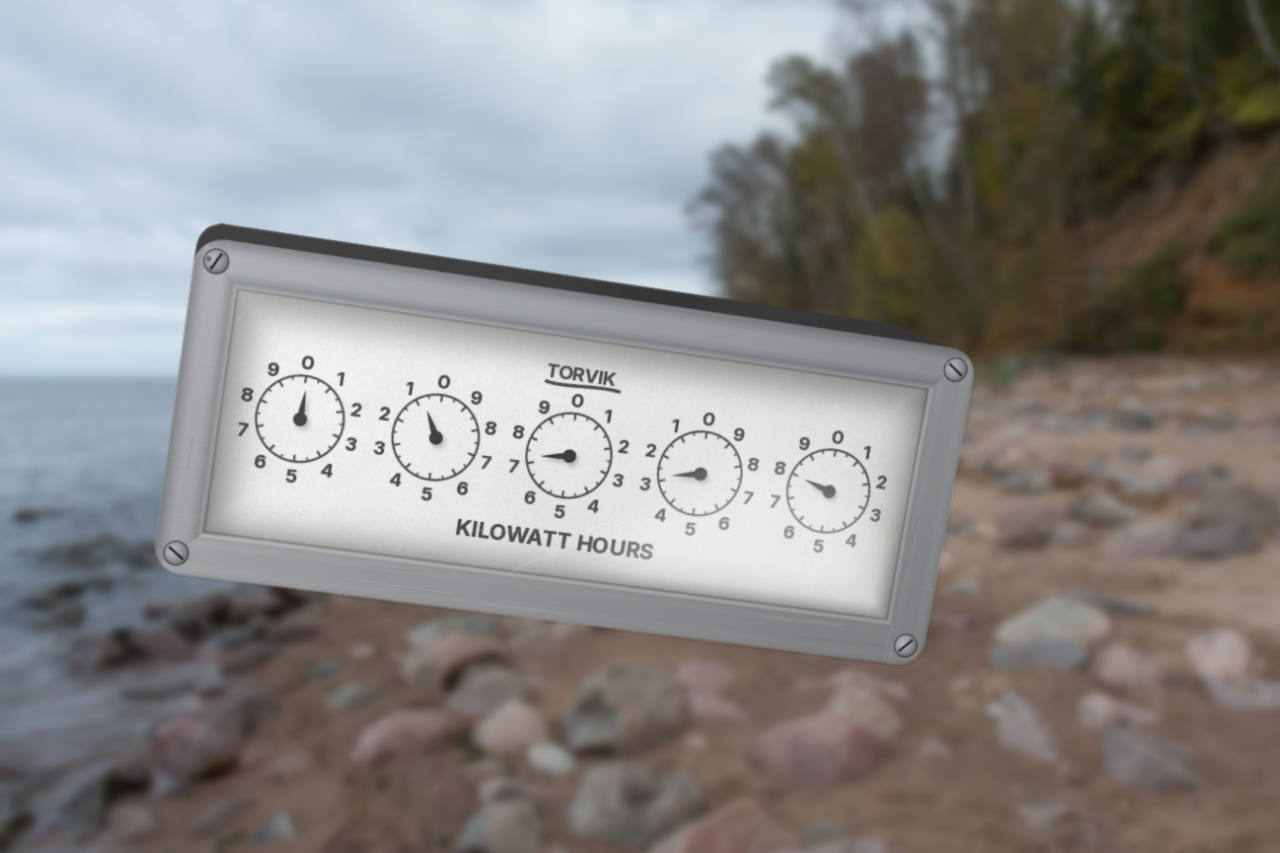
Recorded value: 728
